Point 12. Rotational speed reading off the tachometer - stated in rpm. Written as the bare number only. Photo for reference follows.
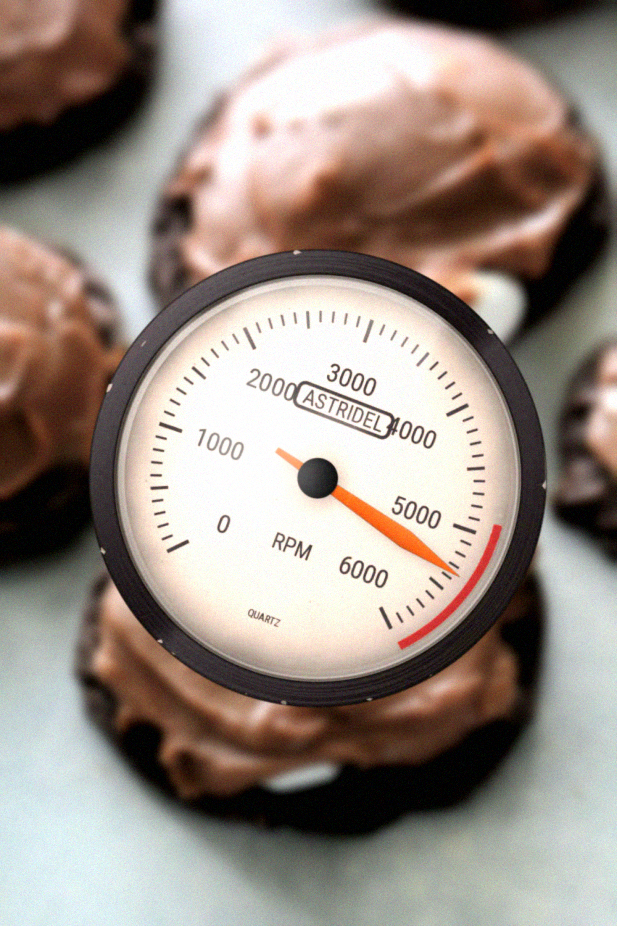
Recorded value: 5350
